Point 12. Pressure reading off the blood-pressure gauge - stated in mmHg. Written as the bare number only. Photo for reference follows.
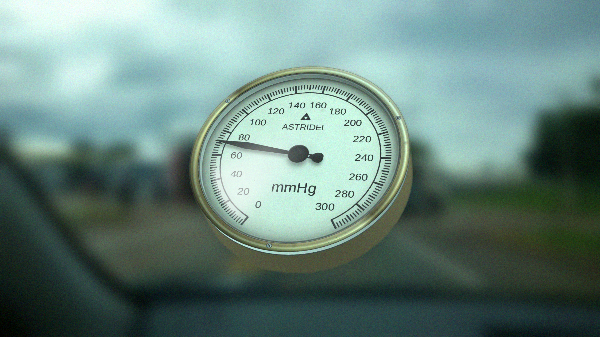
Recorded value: 70
